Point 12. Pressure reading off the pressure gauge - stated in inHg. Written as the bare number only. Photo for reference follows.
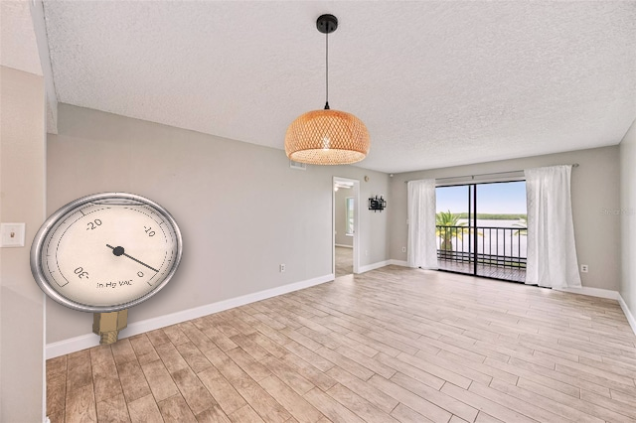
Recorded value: -2
